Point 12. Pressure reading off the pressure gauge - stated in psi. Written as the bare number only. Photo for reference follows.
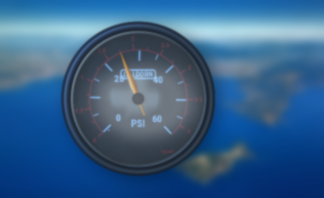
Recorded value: 25
